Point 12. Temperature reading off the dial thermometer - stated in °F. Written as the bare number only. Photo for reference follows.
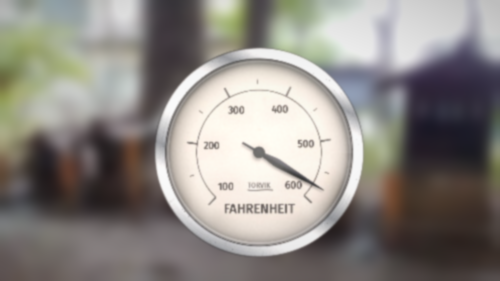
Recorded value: 575
